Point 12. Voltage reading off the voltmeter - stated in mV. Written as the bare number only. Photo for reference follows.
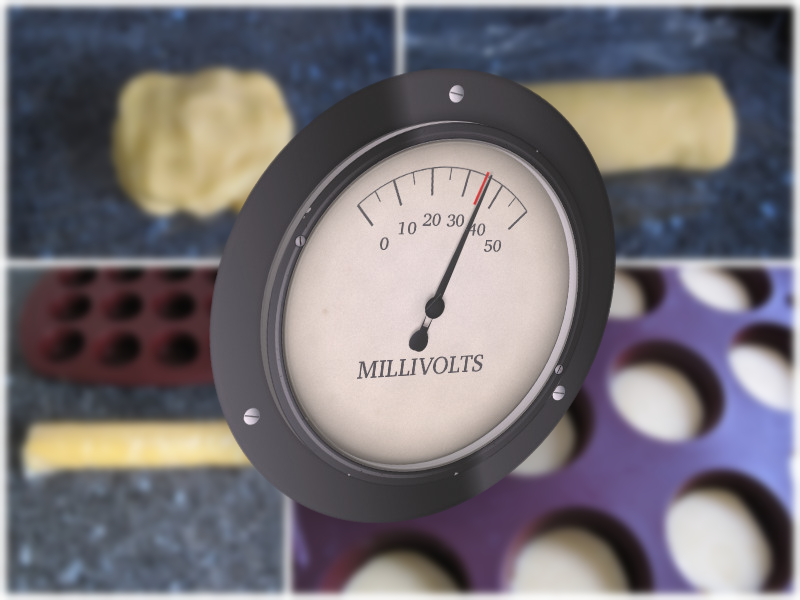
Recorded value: 35
